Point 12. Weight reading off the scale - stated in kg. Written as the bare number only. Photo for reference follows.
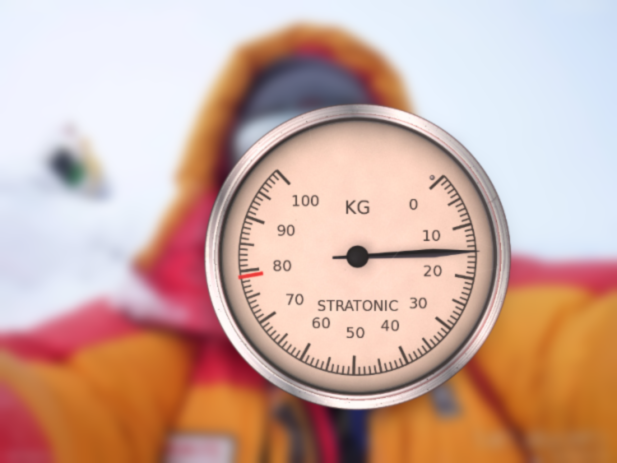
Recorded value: 15
